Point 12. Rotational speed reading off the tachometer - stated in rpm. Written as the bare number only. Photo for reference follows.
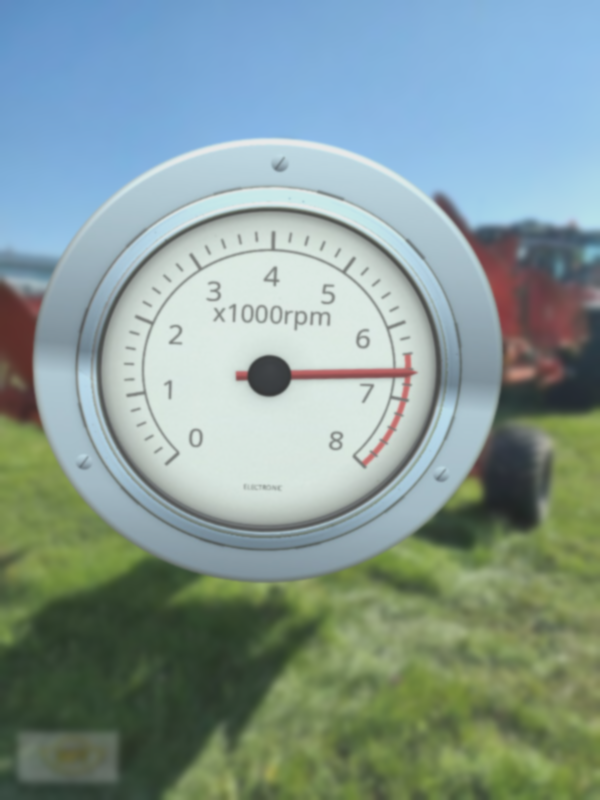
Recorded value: 6600
